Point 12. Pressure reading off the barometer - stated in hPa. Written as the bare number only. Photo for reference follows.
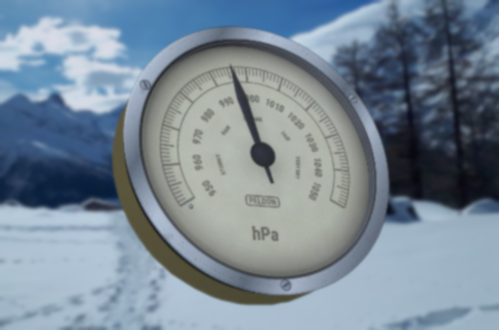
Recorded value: 995
